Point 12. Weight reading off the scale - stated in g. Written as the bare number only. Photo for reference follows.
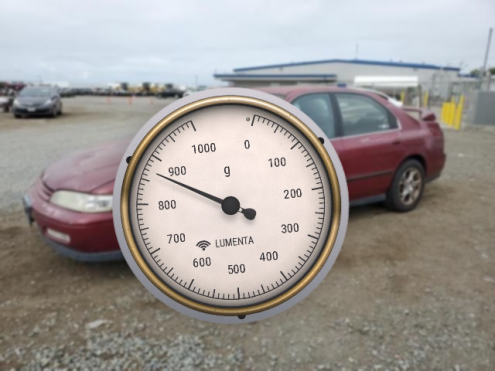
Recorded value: 870
